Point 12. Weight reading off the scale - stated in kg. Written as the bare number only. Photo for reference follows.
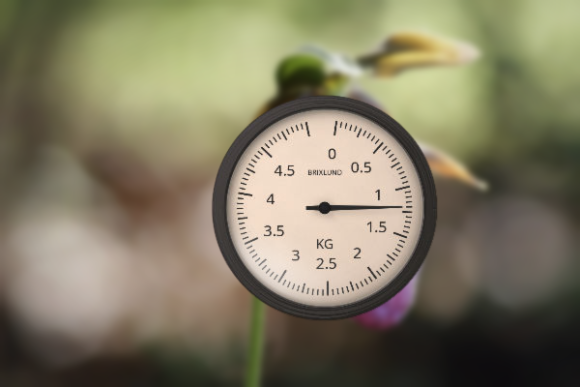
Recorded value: 1.2
